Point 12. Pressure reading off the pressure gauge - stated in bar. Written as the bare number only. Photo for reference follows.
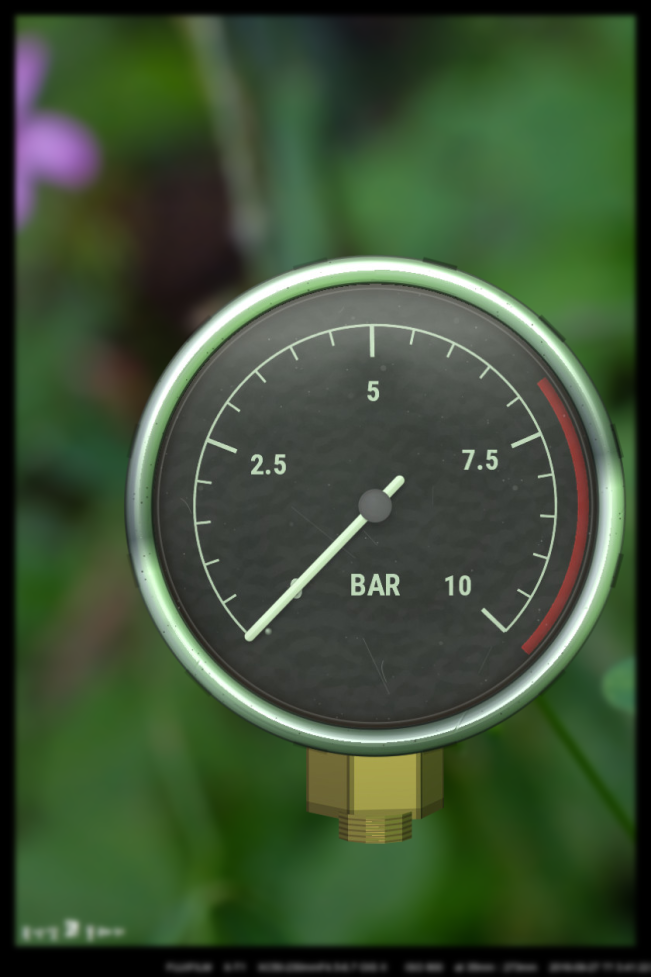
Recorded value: 0
